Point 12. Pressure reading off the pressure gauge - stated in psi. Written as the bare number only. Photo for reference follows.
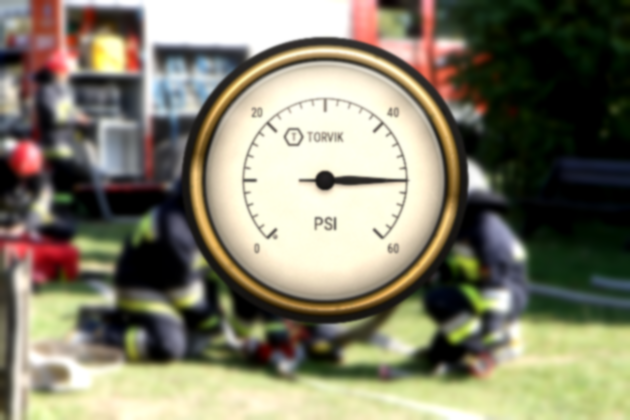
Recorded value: 50
